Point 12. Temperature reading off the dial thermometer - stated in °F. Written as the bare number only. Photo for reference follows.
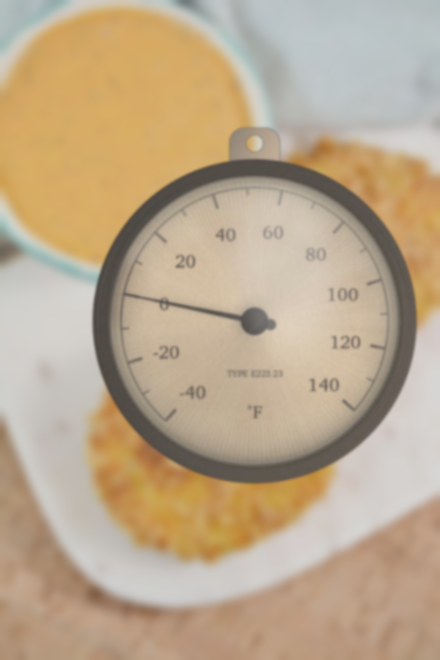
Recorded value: 0
